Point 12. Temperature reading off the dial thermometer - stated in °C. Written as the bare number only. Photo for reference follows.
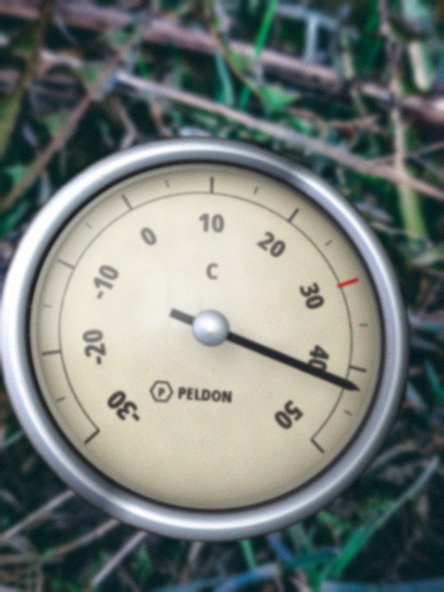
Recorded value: 42.5
